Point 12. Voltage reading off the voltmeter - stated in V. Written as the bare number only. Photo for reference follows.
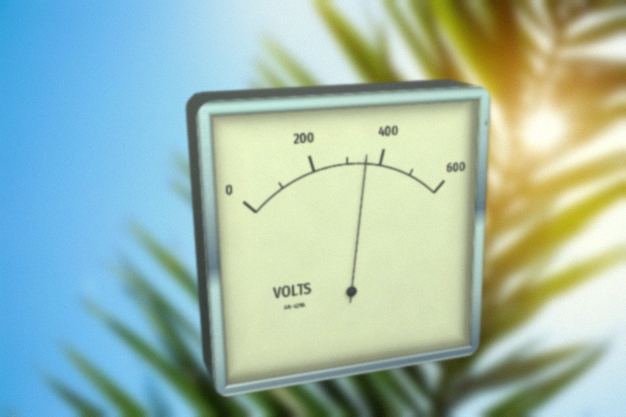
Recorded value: 350
